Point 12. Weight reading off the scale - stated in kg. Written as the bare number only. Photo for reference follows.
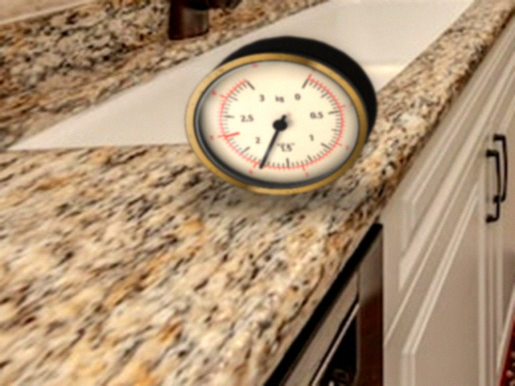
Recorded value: 1.75
